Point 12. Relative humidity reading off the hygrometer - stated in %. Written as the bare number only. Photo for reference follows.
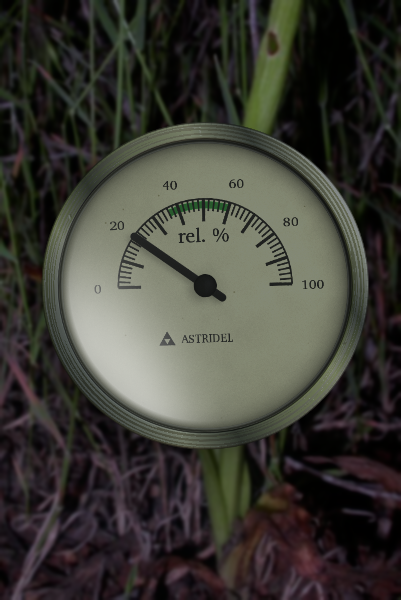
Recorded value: 20
